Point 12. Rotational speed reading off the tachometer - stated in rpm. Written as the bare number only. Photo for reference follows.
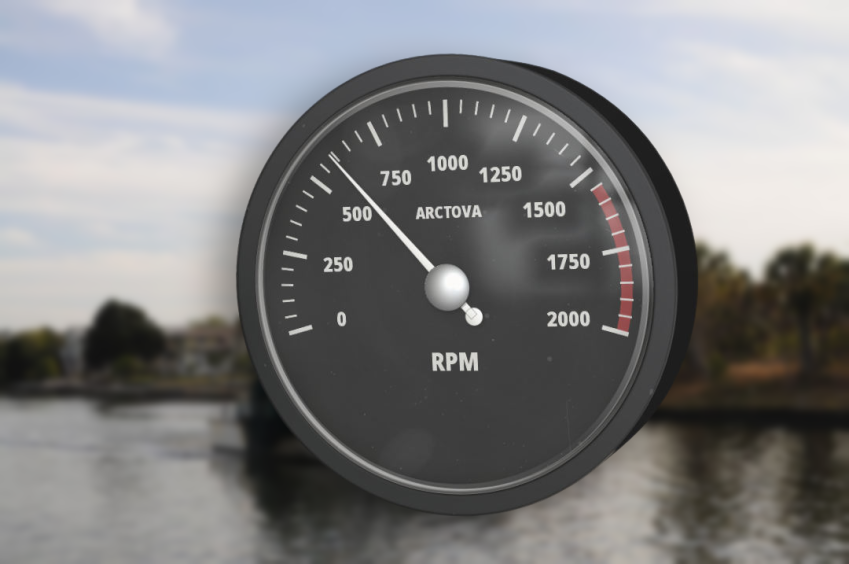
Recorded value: 600
